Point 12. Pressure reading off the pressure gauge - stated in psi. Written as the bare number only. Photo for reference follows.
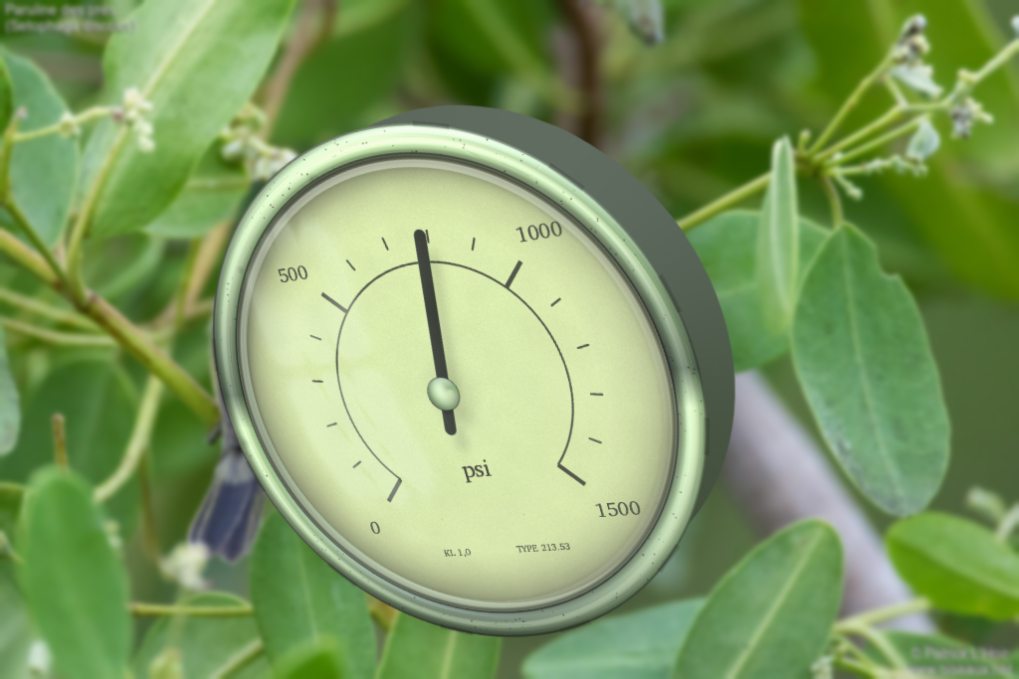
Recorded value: 800
